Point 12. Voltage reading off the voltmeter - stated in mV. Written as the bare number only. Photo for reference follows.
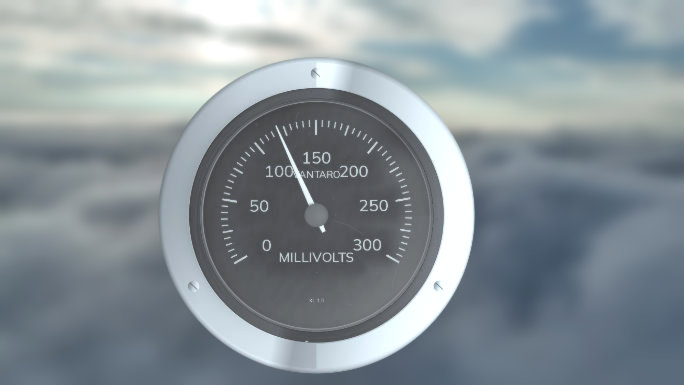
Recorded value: 120
